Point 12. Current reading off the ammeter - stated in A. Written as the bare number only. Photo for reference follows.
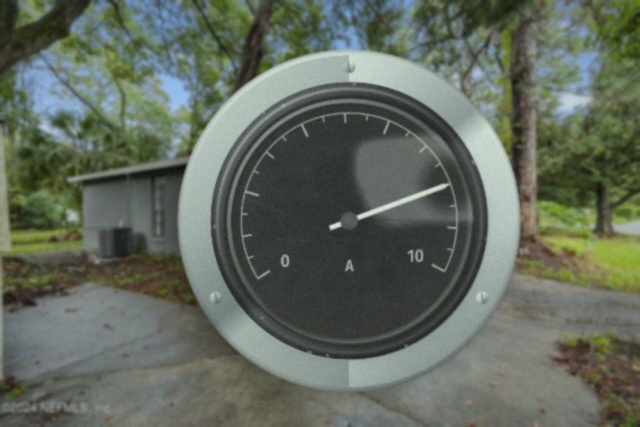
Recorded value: 8
